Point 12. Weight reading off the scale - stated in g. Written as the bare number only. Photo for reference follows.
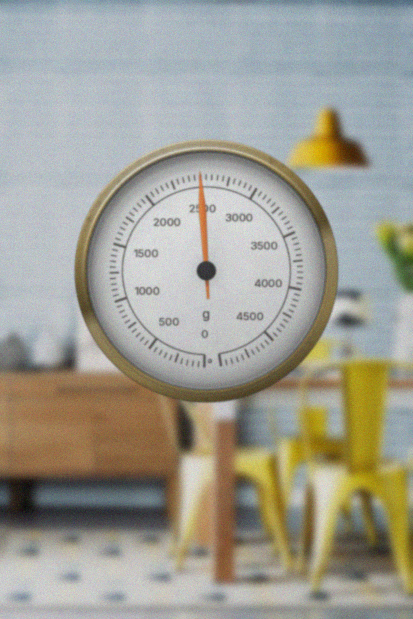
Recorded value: 2500
